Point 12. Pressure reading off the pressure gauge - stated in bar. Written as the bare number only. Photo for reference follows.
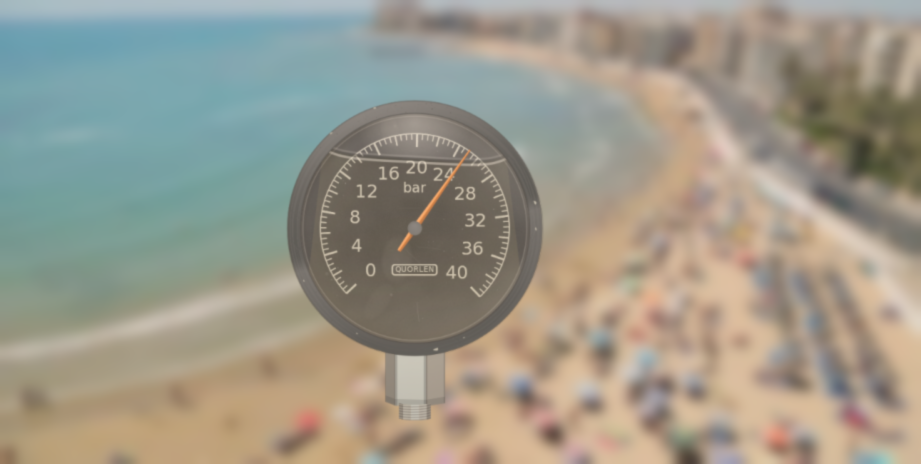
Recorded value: 25
